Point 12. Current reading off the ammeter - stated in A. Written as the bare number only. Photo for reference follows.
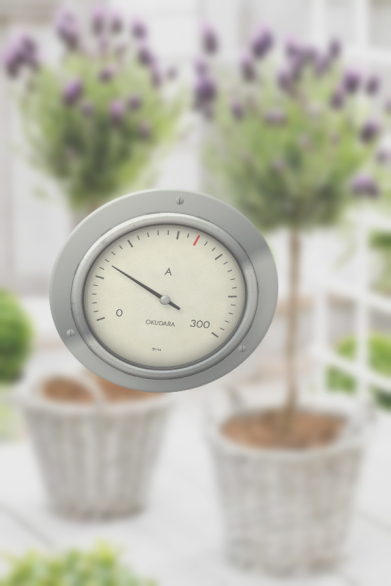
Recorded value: 70
